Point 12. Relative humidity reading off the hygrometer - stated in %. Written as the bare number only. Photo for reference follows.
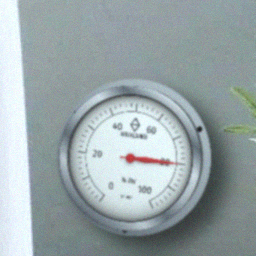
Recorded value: 80
